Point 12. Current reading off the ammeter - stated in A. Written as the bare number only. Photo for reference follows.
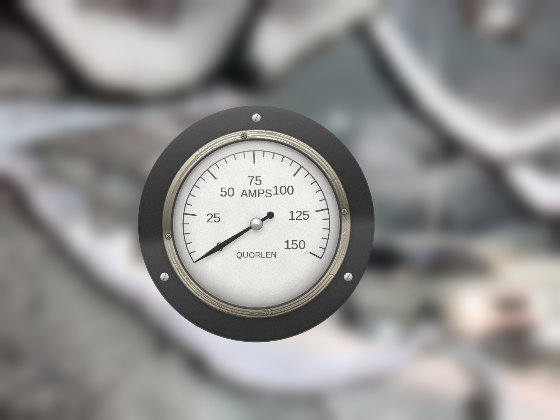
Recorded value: 0
